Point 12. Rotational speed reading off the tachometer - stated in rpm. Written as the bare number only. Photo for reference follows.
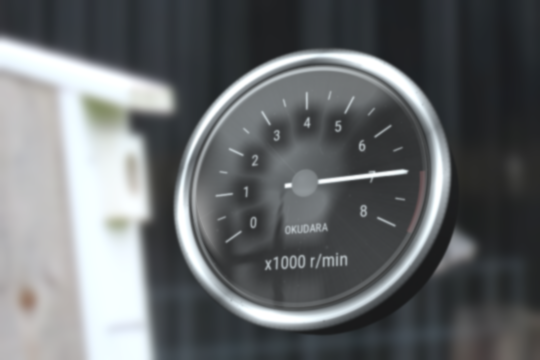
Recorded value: 7000
